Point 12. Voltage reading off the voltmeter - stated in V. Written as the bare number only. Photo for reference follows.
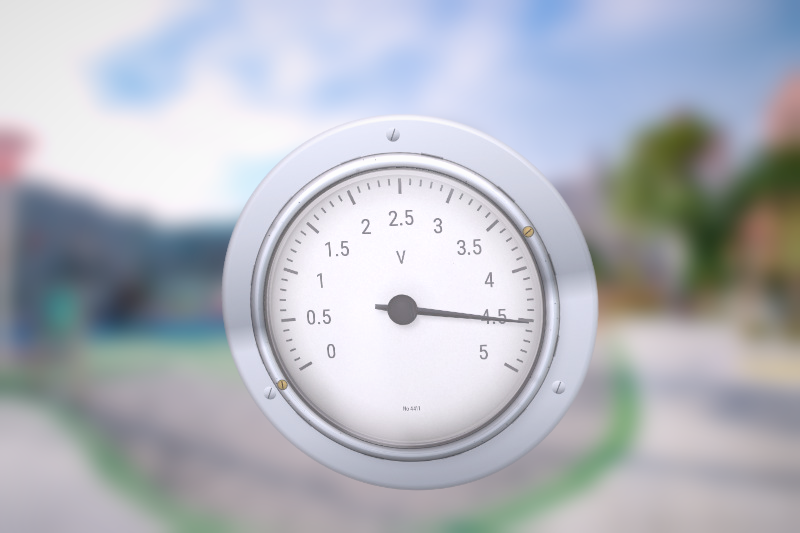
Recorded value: 4.5
